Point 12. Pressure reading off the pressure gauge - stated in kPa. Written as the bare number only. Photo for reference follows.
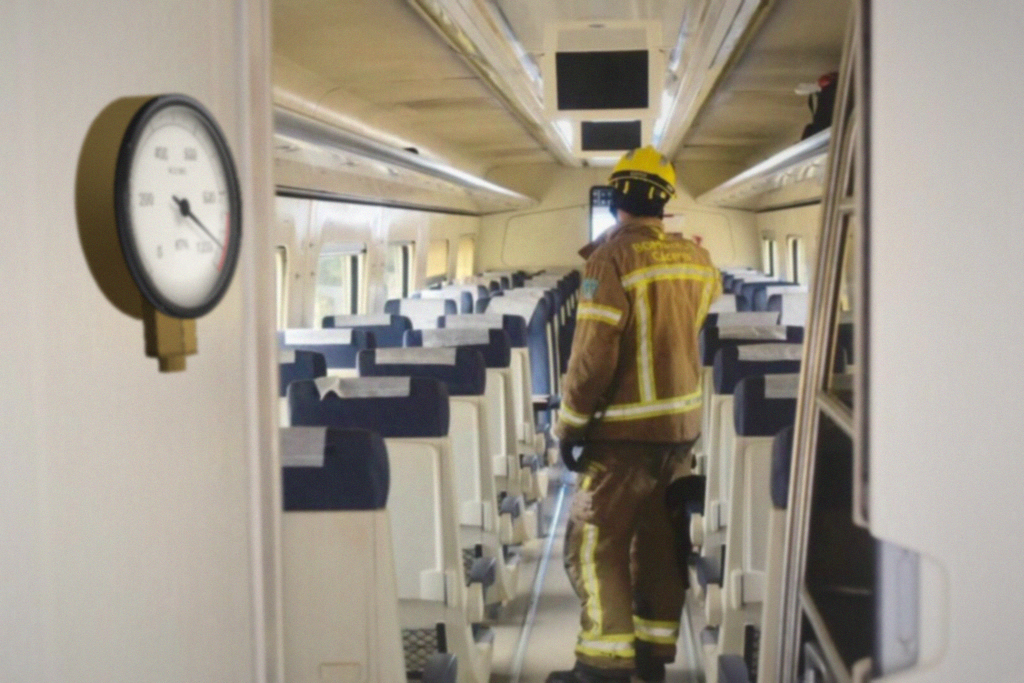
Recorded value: 950
